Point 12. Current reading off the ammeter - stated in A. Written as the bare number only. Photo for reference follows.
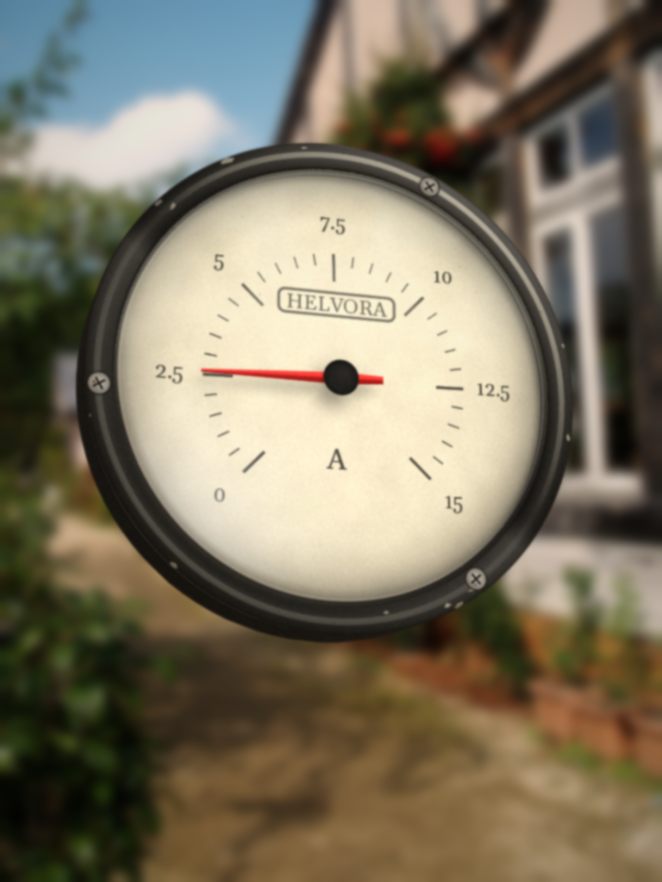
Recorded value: 2.5
